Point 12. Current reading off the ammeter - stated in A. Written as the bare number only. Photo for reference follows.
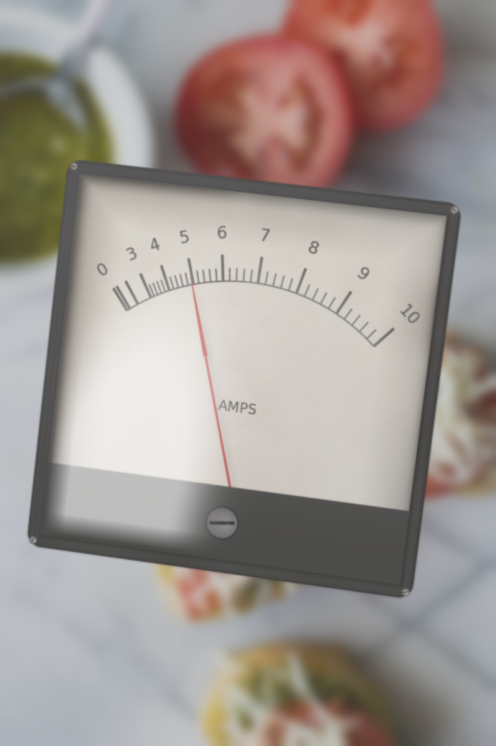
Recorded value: 5
